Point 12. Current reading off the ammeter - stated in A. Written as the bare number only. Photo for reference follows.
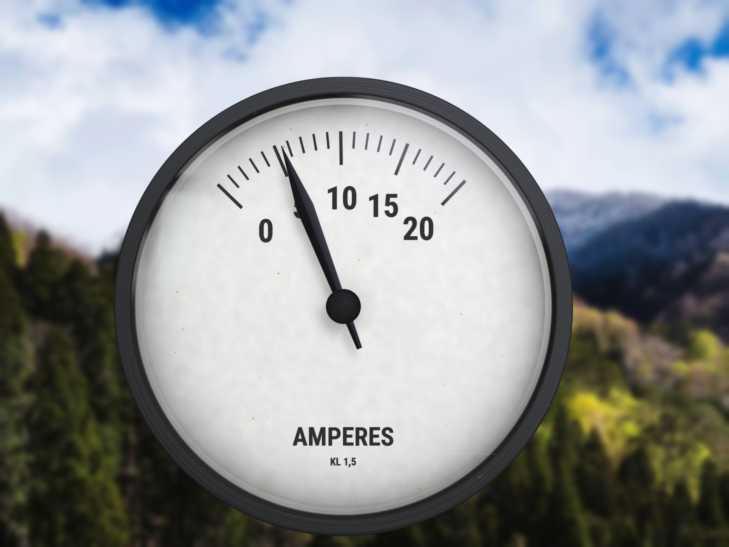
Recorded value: 5.5
